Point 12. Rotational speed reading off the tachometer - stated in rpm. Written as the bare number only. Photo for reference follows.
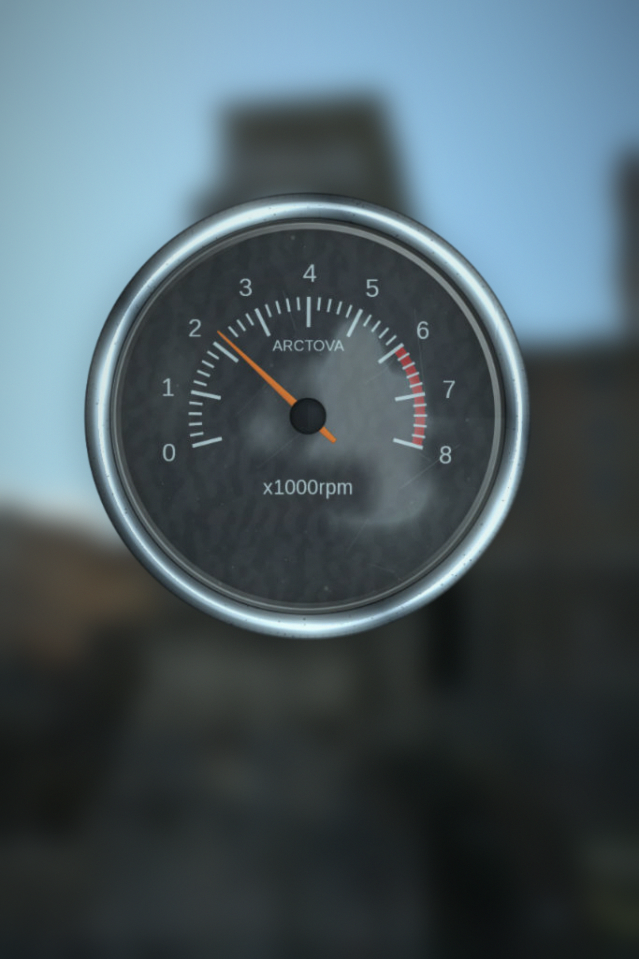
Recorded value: 2200
